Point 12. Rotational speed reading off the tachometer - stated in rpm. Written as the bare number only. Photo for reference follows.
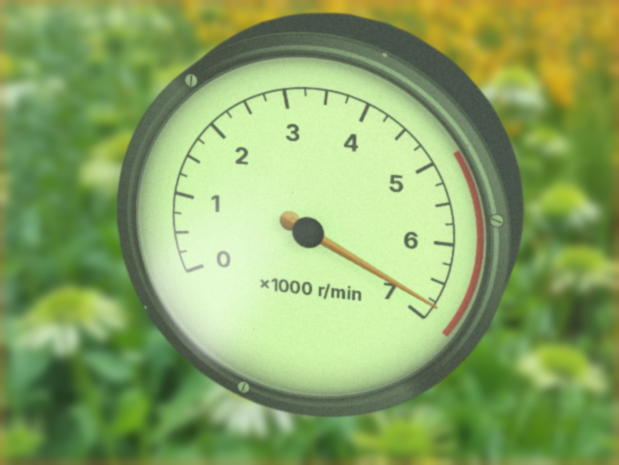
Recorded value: 6750
